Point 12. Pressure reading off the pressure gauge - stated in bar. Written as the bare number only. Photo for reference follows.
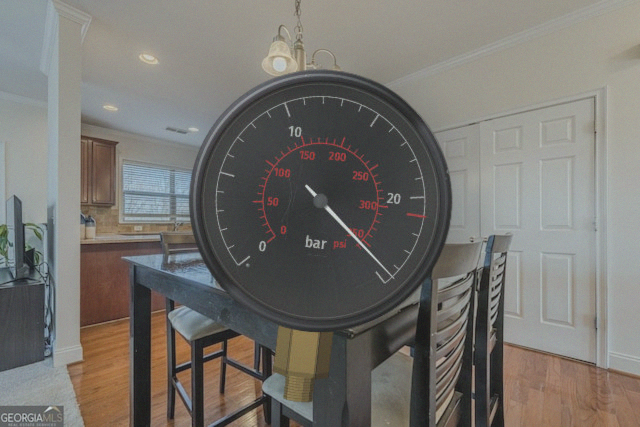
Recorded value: 24.5
